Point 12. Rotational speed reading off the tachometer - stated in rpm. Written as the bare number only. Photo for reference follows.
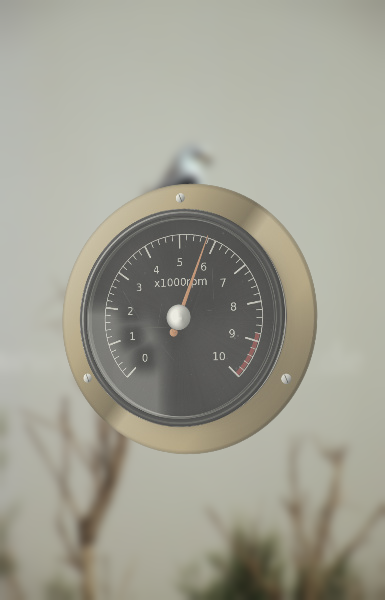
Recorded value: 5800
